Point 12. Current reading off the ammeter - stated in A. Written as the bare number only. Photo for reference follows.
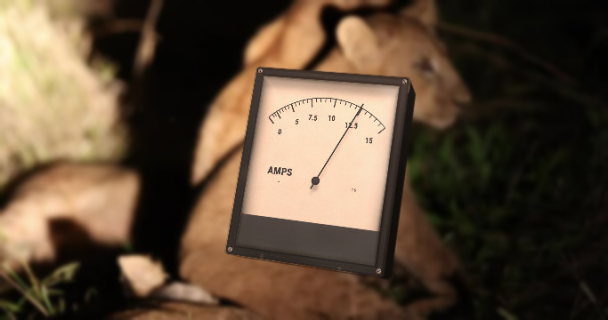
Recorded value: 12.5
